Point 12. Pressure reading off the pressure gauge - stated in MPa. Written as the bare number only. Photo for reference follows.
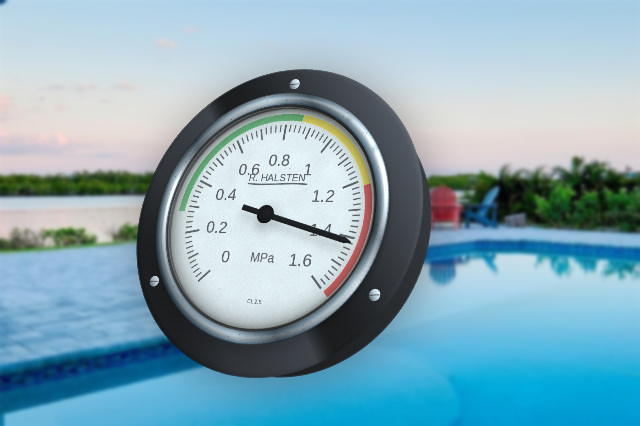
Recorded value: 1.42
